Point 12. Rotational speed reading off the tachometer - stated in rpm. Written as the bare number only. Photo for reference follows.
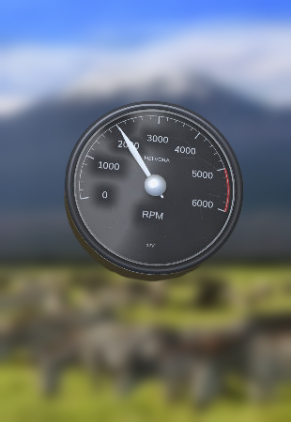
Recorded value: 2000
